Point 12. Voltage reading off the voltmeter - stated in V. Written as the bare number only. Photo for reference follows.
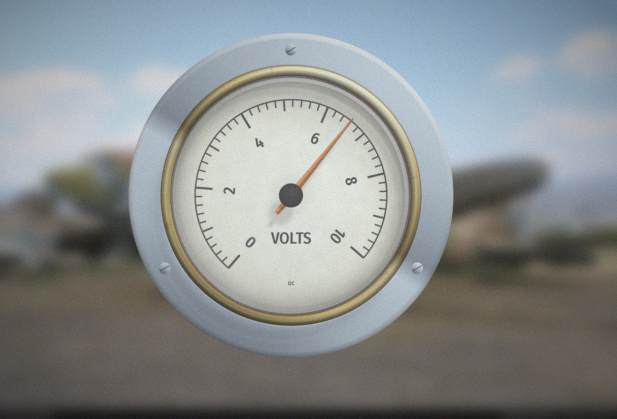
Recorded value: 6.6
